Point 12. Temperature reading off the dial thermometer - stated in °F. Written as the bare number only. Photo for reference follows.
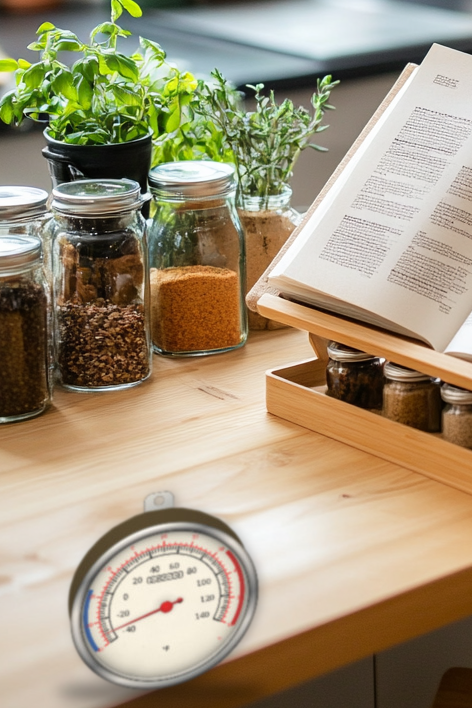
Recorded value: -30
